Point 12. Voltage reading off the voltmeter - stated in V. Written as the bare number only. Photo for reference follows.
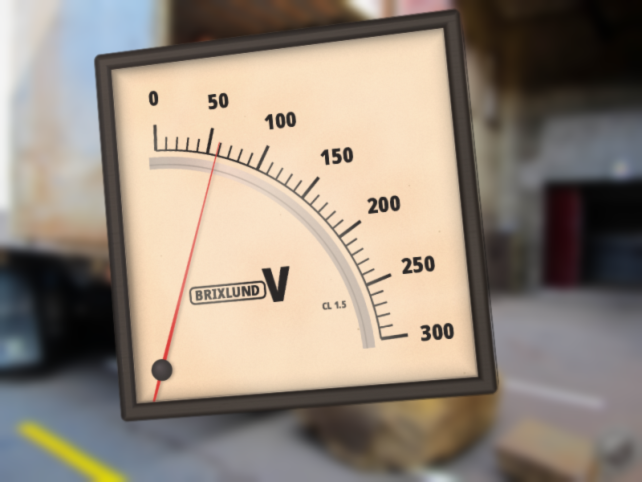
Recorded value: 60
